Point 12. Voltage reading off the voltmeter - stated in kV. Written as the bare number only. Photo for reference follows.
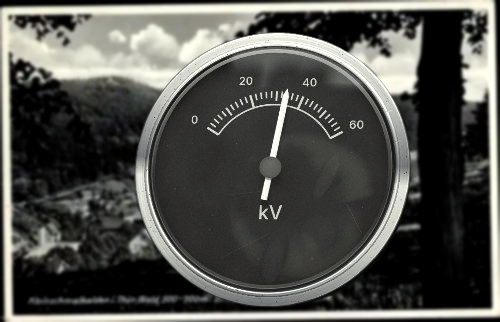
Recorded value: 34
